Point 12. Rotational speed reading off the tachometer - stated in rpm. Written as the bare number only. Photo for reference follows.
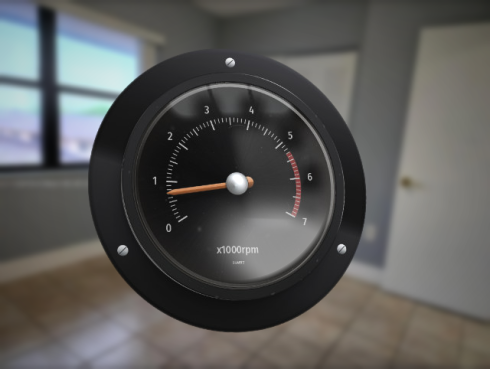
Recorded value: 700
